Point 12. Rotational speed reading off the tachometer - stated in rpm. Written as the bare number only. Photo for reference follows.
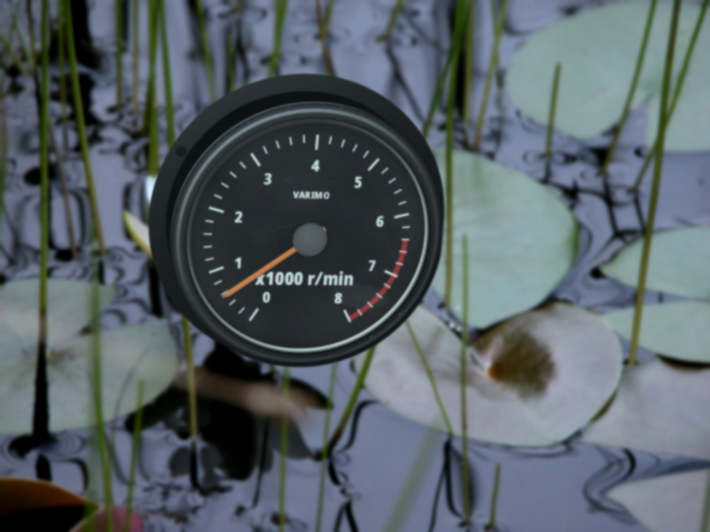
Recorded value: 600
